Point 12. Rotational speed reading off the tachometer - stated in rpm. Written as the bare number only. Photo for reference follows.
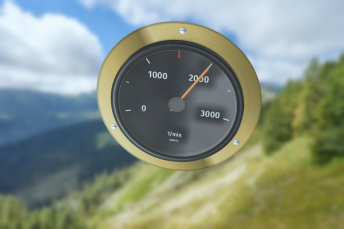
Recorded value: 2000
